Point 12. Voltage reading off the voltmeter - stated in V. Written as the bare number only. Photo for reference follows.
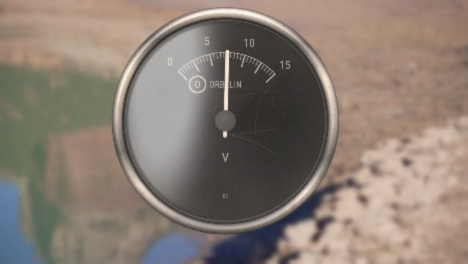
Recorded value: 7.5
